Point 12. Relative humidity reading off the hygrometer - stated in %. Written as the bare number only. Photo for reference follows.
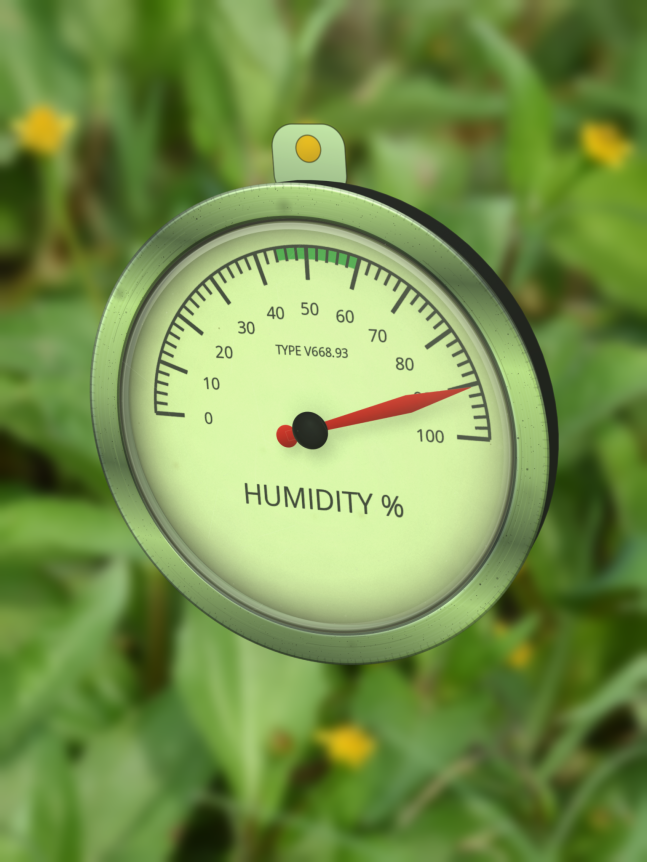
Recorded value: 90
